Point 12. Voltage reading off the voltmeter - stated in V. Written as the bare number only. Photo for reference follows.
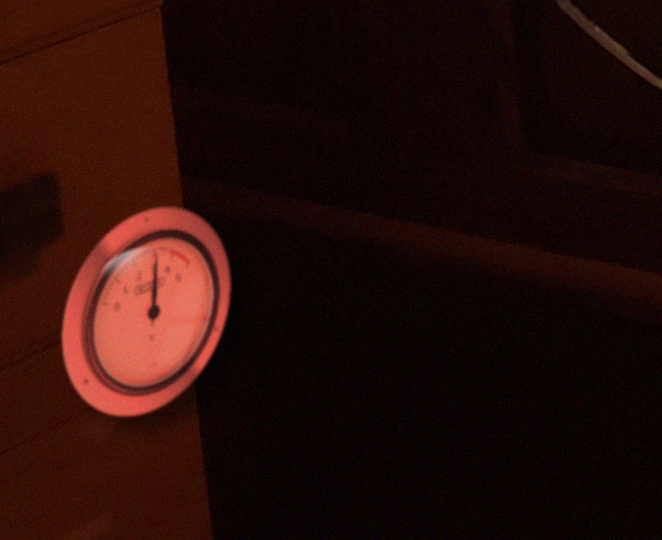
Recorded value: 3
